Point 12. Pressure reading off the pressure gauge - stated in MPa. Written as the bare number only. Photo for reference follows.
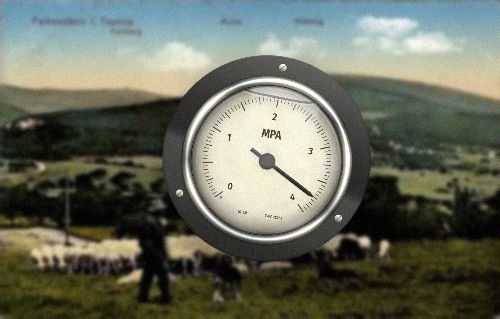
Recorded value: 3.75
